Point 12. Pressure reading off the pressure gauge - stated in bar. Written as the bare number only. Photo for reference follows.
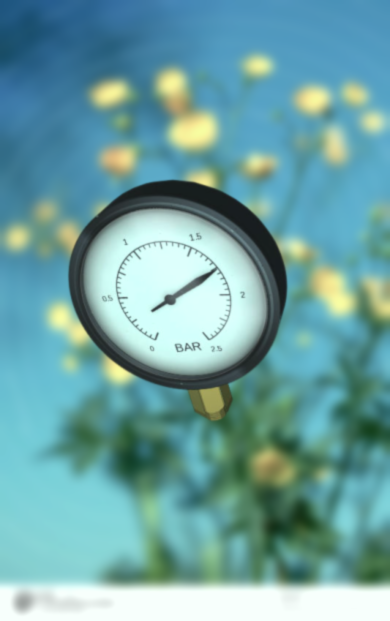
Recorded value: 1.75
